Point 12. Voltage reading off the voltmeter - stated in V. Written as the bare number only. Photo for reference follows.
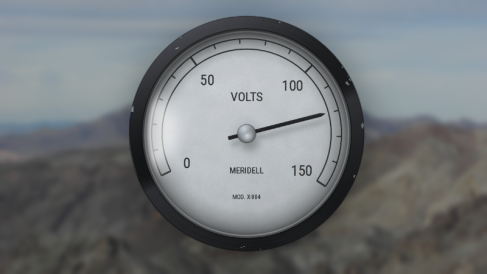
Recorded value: 120
